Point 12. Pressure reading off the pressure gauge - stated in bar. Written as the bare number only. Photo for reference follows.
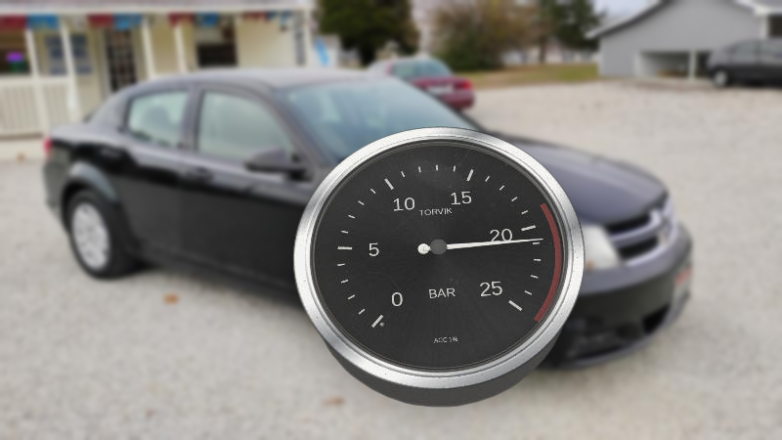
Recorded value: 21
